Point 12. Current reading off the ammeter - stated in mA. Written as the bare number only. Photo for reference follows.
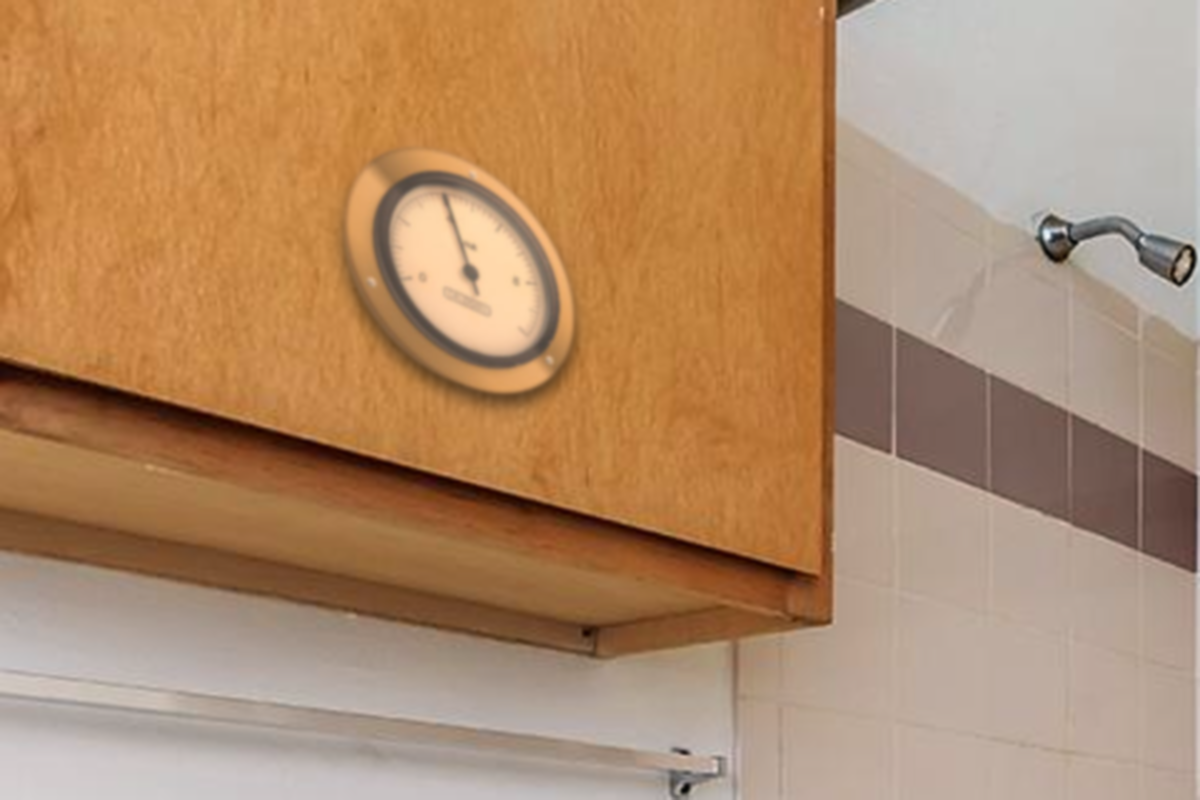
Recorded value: 4
